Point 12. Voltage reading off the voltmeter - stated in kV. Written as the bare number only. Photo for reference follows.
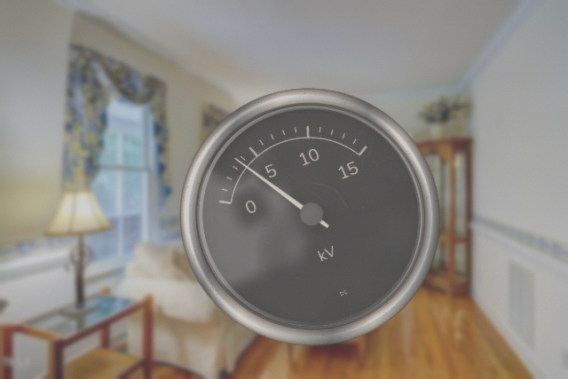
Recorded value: 3.5
